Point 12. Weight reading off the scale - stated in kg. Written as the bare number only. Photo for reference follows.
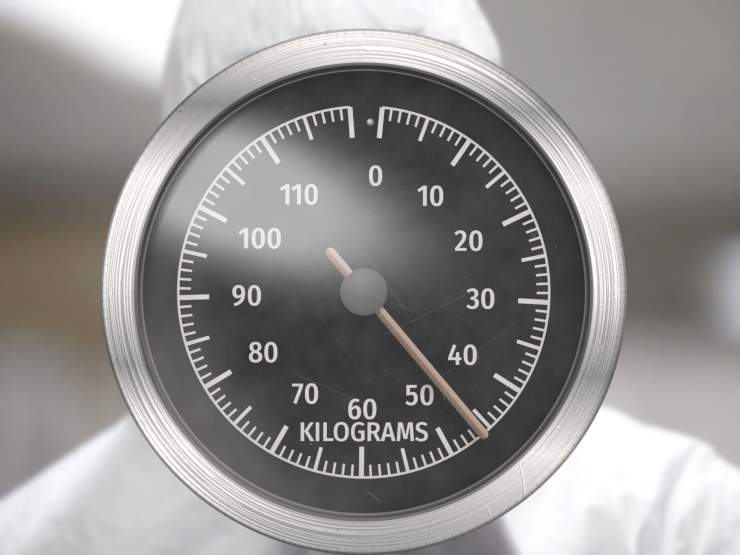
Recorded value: 46
